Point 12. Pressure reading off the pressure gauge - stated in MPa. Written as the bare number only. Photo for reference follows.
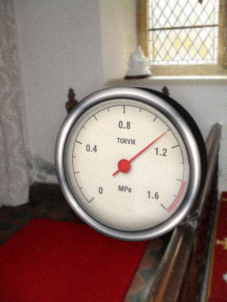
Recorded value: 1.1
